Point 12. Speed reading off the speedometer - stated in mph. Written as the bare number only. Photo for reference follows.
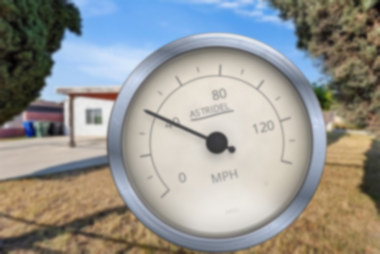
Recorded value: 40
